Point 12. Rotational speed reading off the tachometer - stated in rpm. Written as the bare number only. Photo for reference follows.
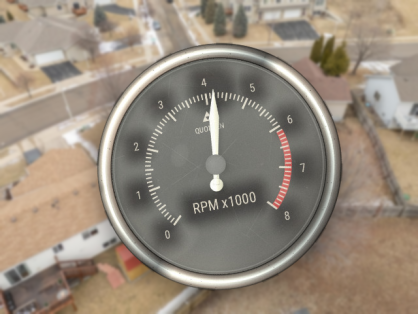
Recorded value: 4200
